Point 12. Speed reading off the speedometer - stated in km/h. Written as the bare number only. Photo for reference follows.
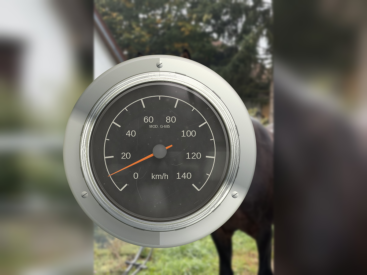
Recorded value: 10
